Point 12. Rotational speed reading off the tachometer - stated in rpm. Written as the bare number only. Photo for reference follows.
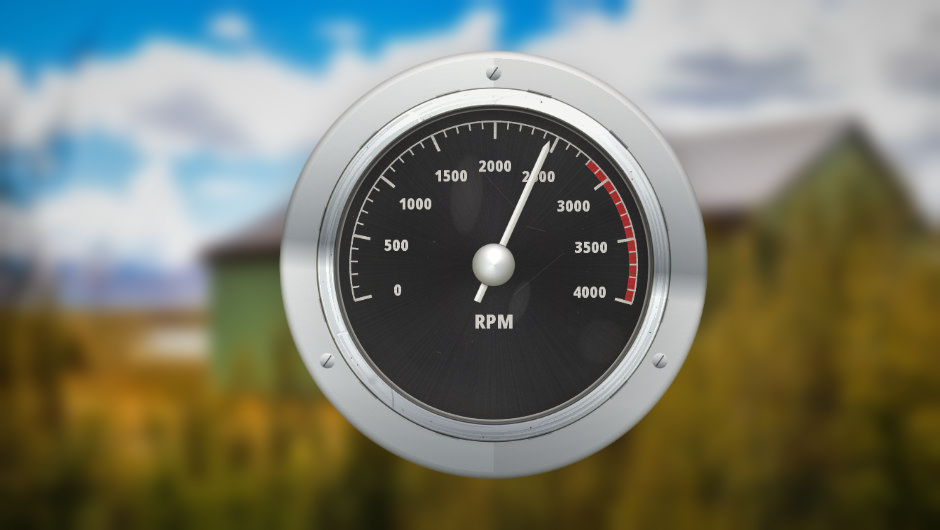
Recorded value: 2450
